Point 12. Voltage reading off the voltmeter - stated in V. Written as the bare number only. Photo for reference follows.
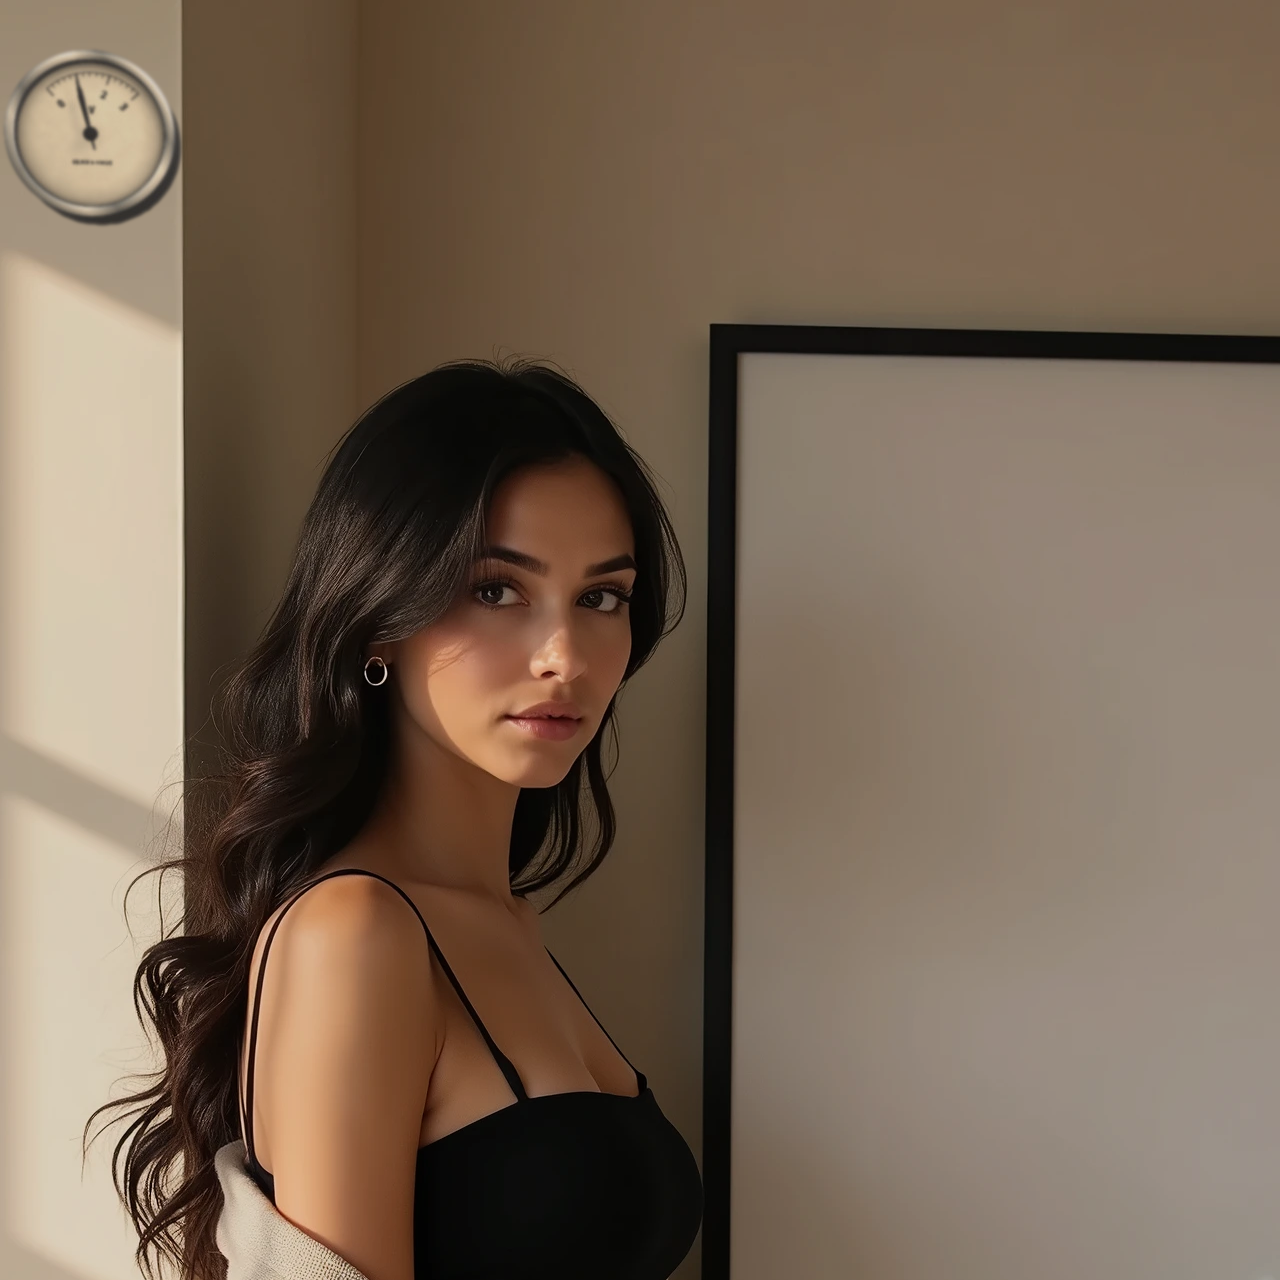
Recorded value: 1
